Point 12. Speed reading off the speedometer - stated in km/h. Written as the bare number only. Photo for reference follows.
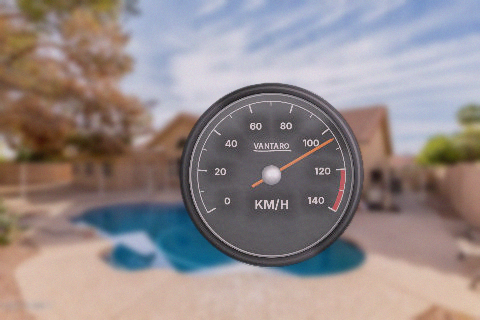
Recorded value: 105
